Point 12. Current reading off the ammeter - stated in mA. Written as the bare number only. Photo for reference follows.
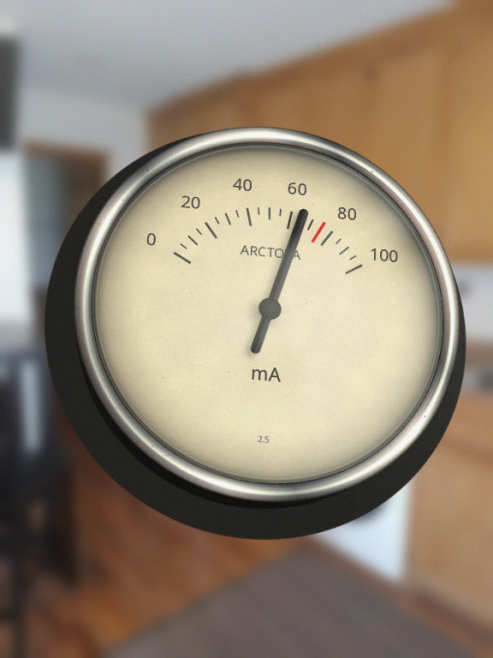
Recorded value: 65
